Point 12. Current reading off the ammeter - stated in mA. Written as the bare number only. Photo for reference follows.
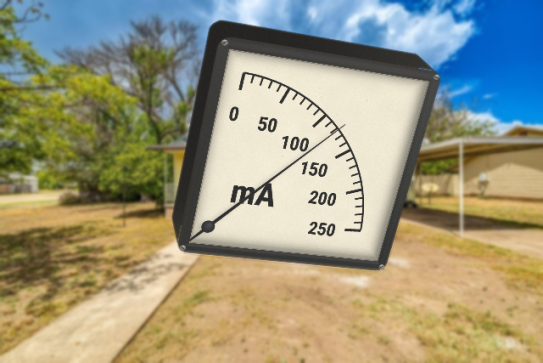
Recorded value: 120
